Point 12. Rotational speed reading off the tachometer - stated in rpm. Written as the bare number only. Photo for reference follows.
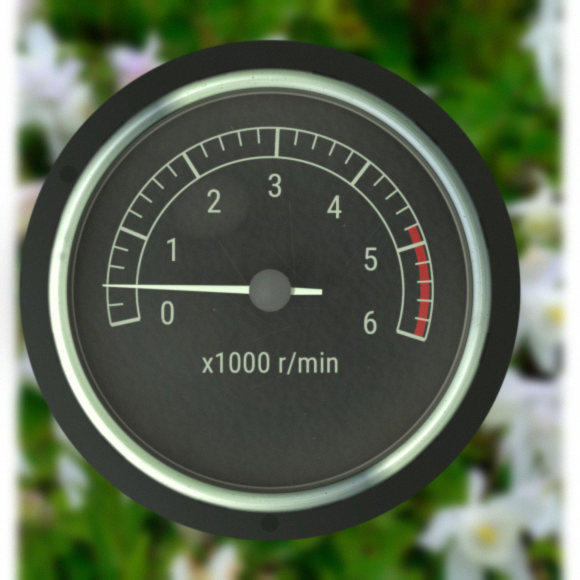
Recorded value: 400
